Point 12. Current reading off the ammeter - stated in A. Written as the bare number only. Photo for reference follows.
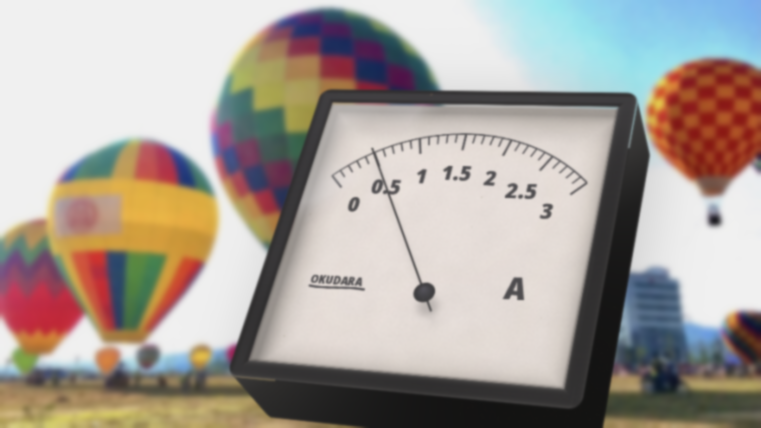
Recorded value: 0.5
